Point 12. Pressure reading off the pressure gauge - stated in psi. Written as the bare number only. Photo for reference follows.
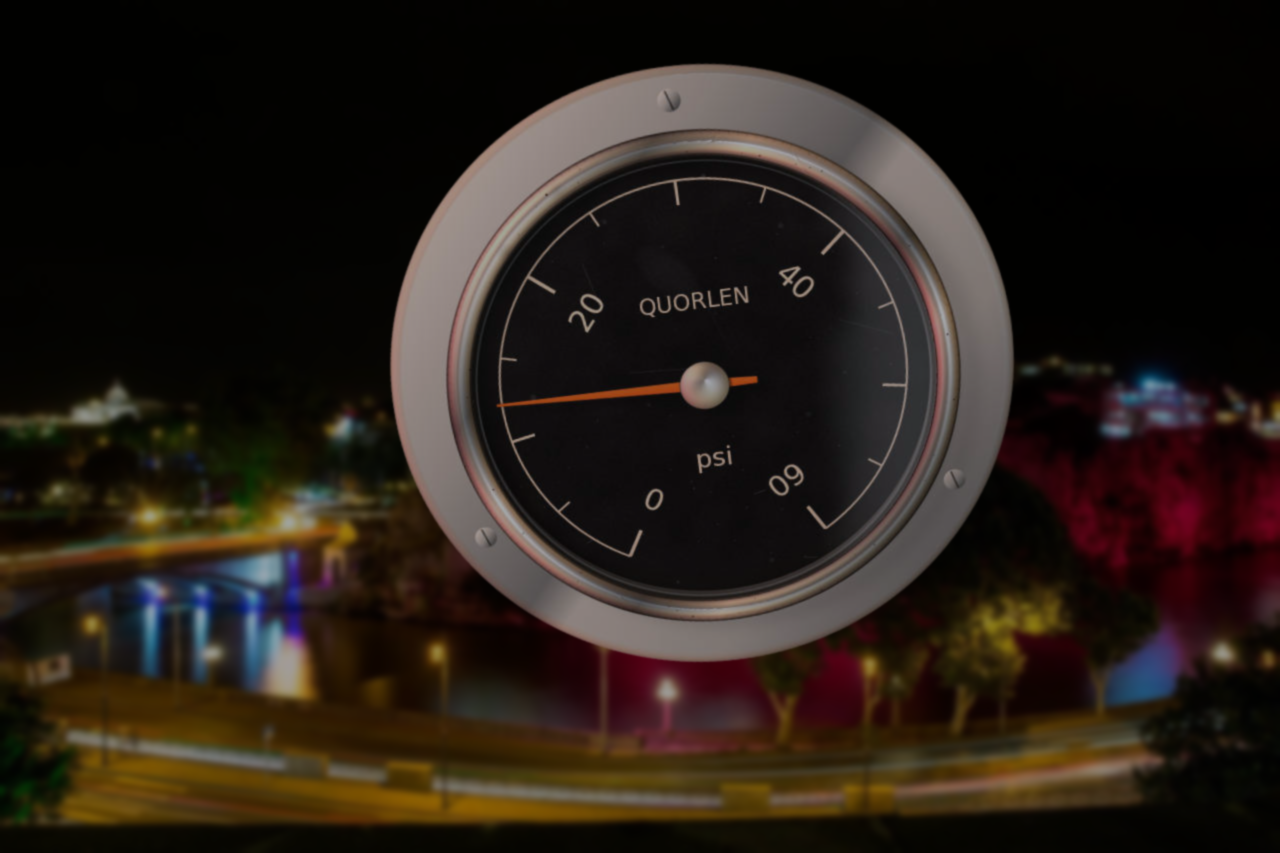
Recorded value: 12.5
